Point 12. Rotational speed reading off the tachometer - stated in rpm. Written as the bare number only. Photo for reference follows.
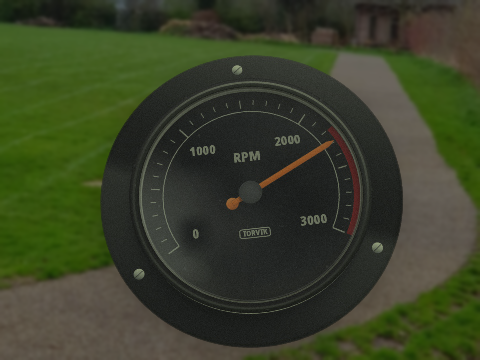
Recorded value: 2300
